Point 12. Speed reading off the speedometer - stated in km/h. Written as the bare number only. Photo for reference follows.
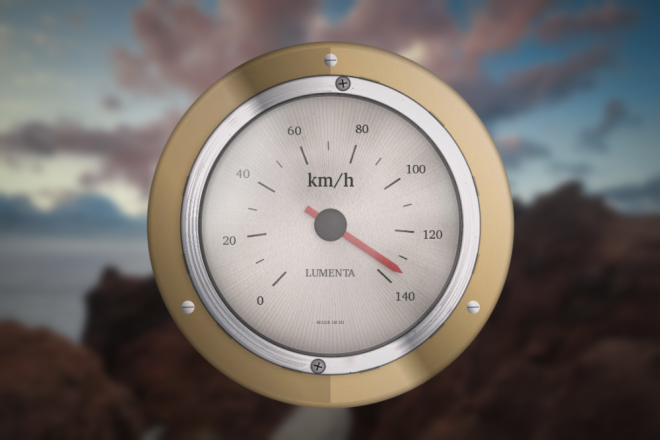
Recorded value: 135
